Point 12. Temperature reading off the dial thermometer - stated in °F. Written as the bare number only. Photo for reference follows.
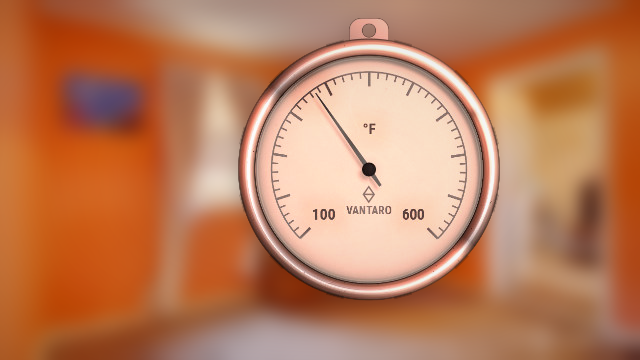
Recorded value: 285
